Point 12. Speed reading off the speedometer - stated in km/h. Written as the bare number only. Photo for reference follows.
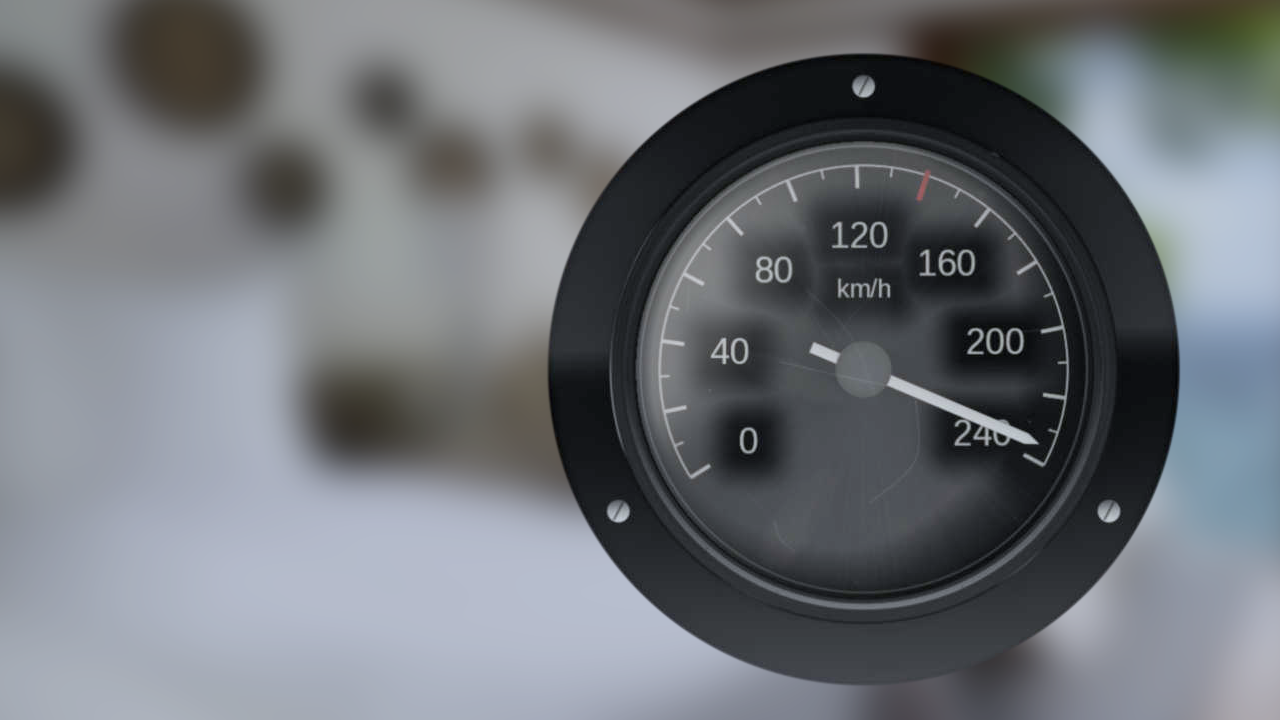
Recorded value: 235
